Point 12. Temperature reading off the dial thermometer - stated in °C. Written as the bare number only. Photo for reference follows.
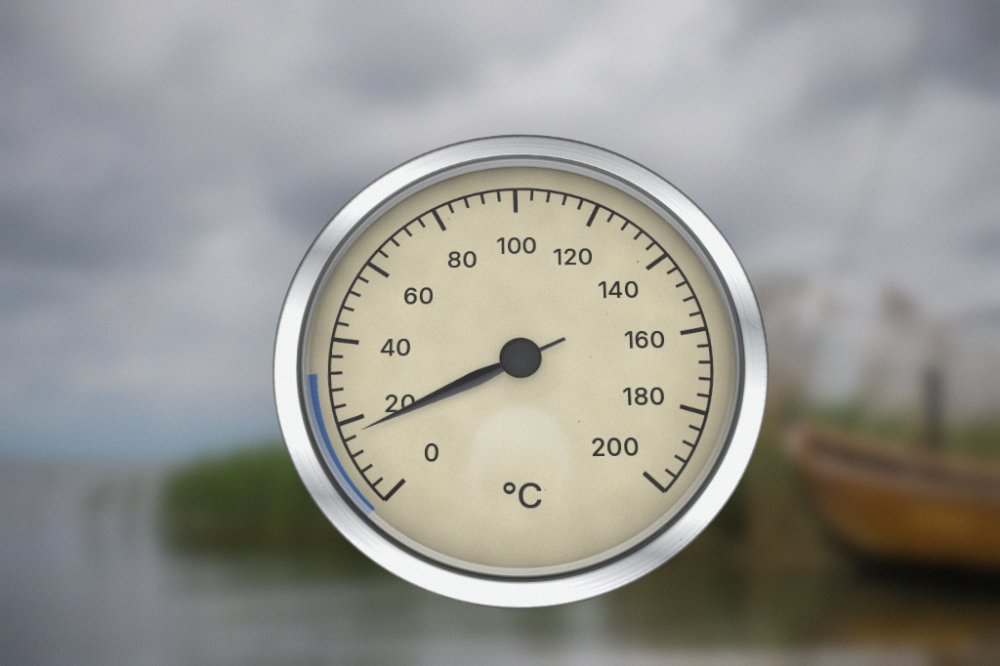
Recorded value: 16
